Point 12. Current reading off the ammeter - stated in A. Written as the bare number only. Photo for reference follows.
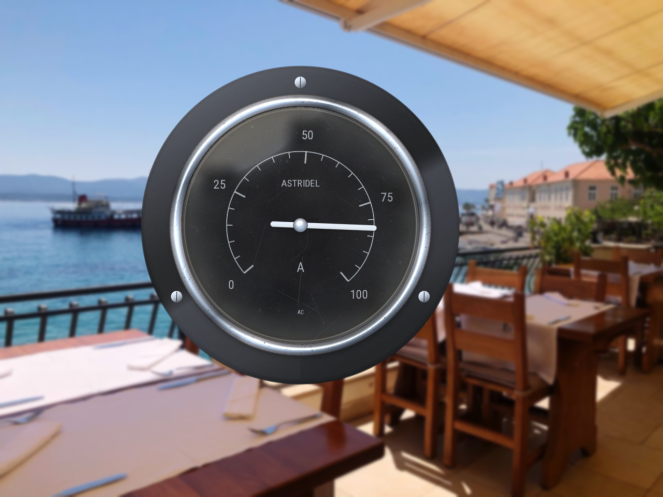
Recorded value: 82.5
